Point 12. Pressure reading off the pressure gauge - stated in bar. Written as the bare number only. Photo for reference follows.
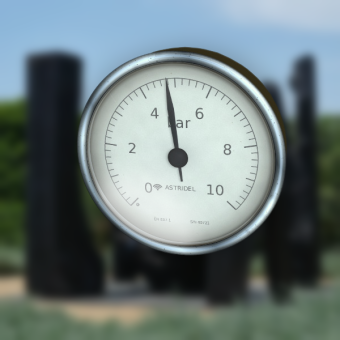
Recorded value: 4.8
